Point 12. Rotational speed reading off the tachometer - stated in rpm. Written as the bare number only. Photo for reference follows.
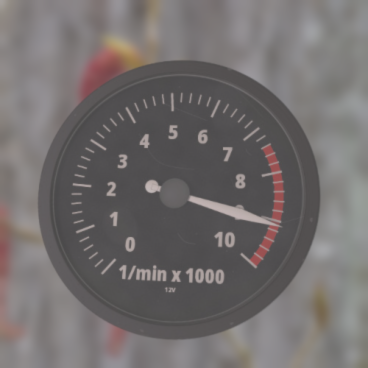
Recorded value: 9100
